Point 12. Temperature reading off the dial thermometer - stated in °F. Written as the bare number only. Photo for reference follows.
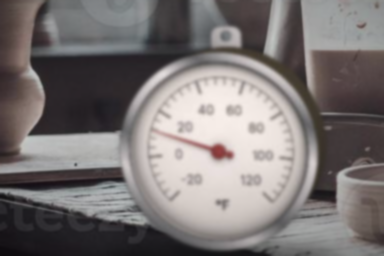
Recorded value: 12
